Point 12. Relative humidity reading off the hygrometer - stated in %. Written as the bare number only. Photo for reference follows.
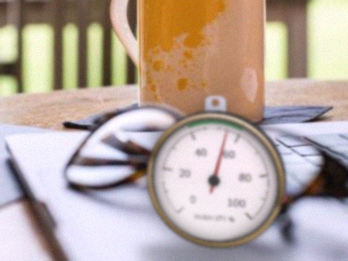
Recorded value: 55
